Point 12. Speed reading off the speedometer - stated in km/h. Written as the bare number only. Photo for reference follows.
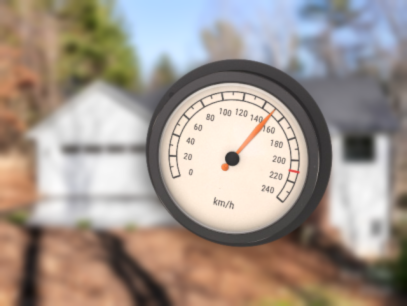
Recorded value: 150
